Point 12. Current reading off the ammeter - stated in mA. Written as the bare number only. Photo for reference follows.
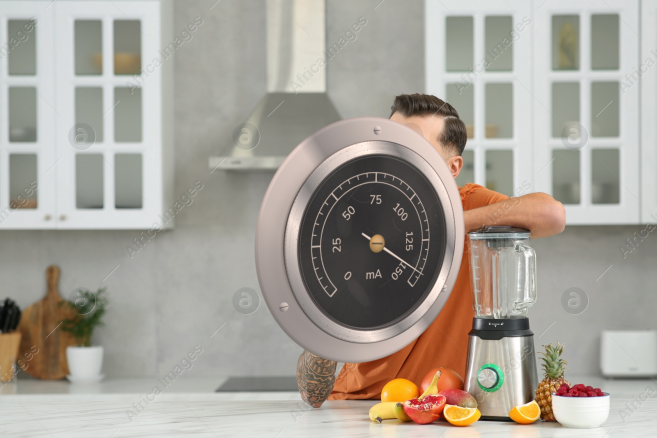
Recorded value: 142.5
